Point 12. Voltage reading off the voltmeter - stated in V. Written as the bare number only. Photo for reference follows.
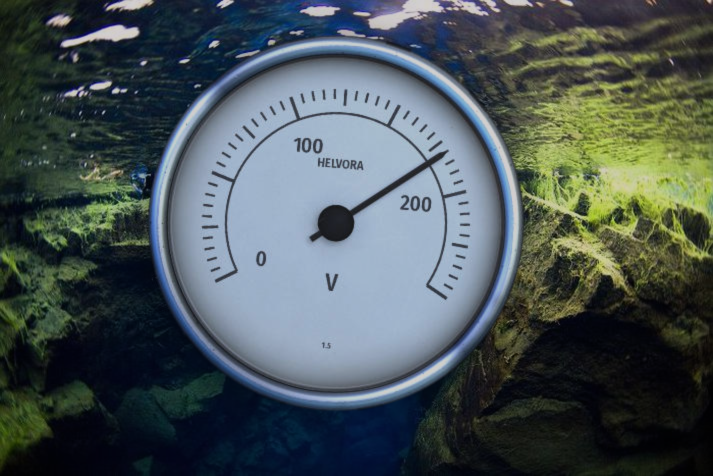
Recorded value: 180
